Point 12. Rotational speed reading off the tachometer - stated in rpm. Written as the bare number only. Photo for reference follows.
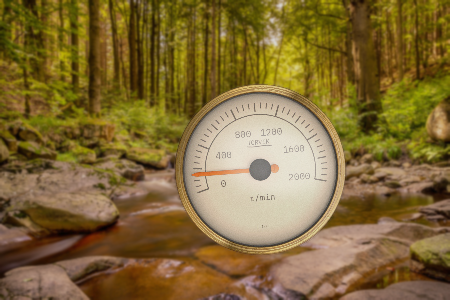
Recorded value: 150
